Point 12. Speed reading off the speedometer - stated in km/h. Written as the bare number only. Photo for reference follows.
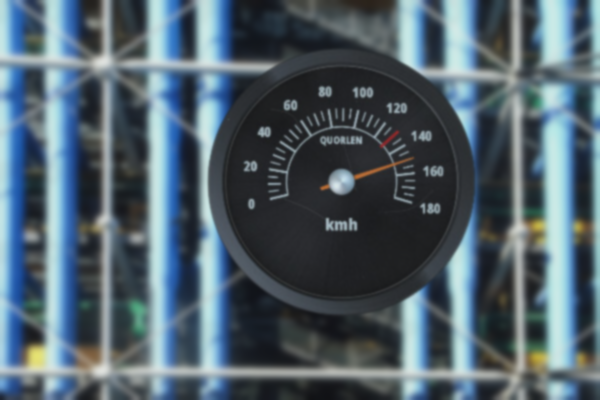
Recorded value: 150
